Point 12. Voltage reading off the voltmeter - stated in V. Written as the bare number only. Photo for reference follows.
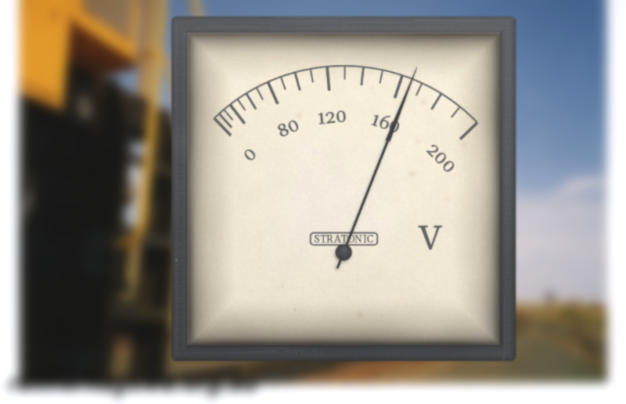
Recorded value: 165
